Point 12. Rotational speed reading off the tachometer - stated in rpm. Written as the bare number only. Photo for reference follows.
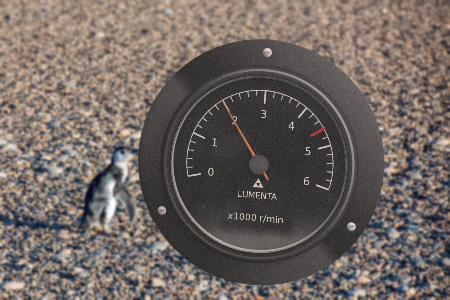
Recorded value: 2000
